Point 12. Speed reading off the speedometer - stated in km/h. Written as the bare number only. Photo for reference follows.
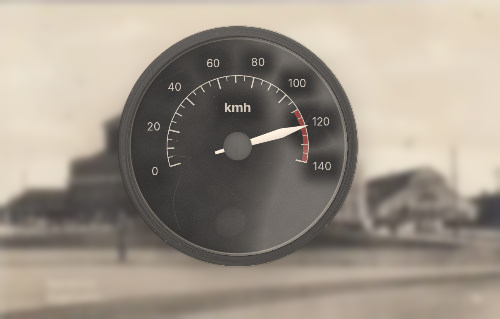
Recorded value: 120
